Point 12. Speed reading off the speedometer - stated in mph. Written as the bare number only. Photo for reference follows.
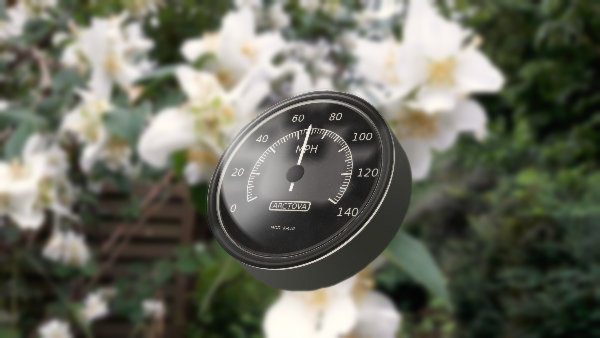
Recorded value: 70
